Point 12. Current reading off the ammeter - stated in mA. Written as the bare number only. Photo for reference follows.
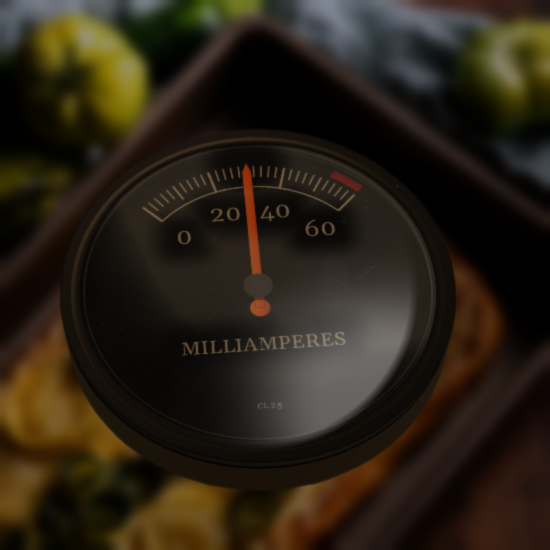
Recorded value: 30
